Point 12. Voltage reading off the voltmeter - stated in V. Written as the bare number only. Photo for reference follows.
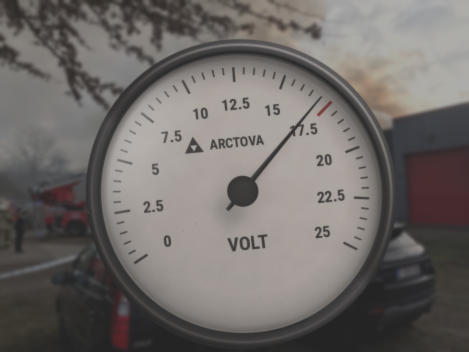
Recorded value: 17
